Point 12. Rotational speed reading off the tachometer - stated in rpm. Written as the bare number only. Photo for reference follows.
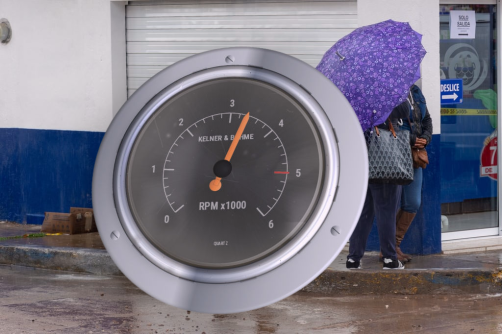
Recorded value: 3400
